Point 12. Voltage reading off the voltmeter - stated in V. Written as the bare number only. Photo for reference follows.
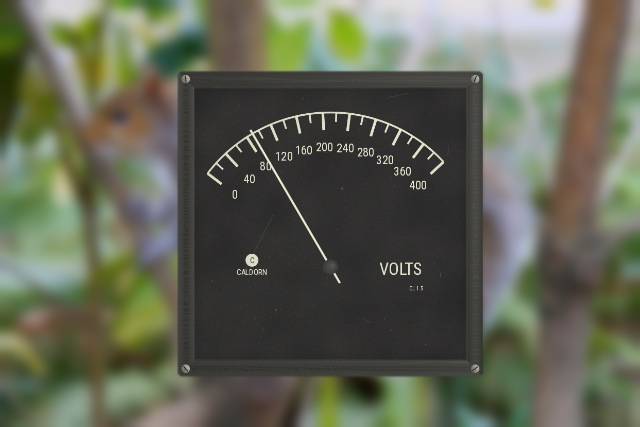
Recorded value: 90
